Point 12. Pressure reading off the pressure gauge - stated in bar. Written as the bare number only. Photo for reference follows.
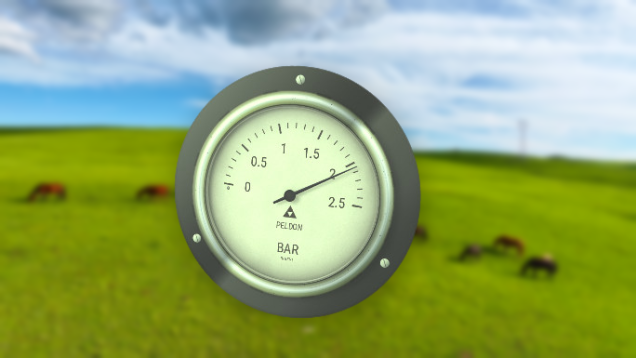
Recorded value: 2.05
